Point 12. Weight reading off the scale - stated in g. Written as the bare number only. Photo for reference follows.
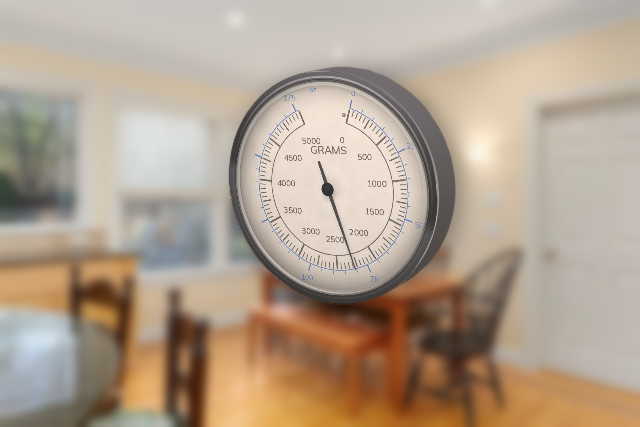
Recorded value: 2250
